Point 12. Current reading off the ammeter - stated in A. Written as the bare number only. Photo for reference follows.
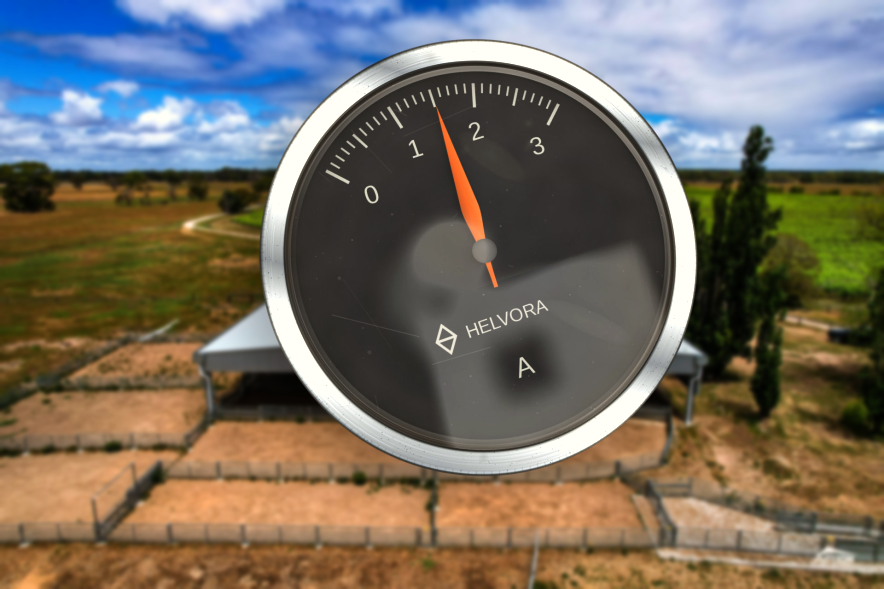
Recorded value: 1.5
